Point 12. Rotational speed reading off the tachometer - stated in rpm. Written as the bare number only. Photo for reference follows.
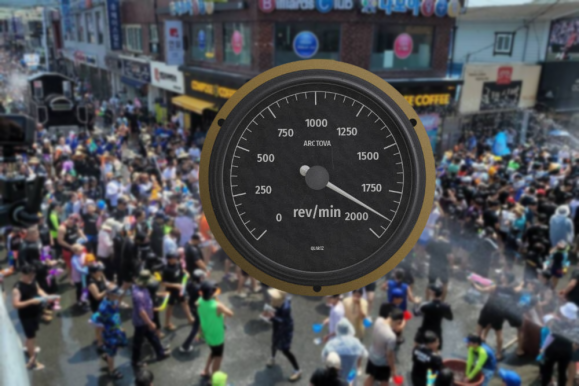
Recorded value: 1900
